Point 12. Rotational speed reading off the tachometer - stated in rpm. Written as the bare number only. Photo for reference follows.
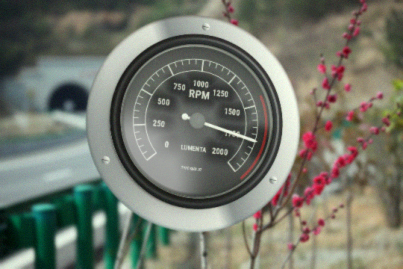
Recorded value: 1750
